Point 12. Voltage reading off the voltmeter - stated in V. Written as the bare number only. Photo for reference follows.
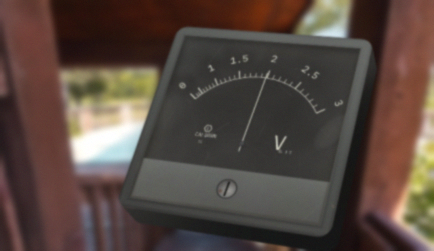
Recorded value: 2
